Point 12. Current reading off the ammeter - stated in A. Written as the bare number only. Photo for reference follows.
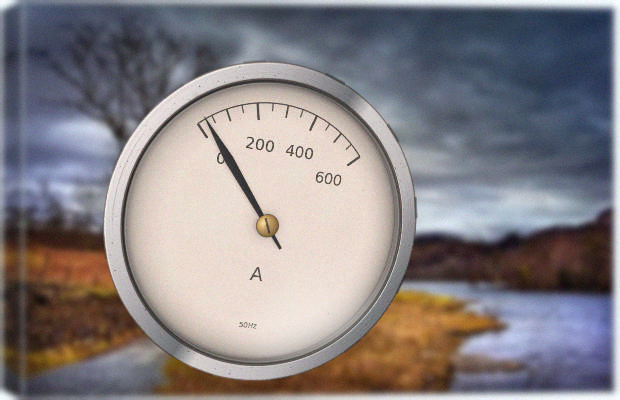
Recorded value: 25
